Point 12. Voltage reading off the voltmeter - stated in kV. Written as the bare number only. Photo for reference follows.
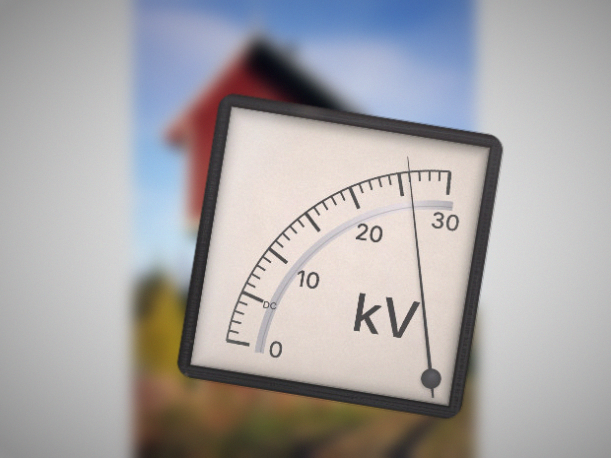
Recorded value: 26
